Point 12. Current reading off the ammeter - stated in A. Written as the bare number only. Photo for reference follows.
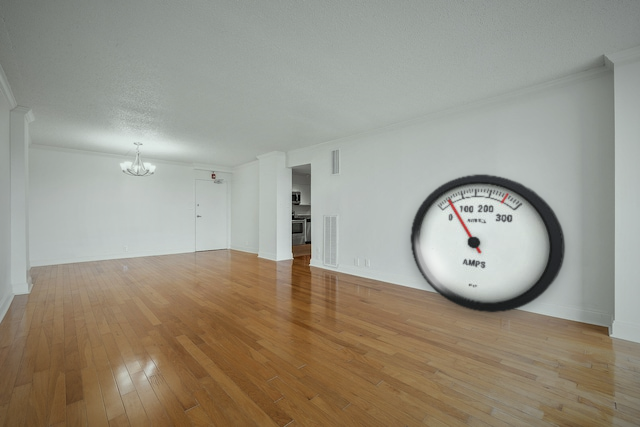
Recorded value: 50
